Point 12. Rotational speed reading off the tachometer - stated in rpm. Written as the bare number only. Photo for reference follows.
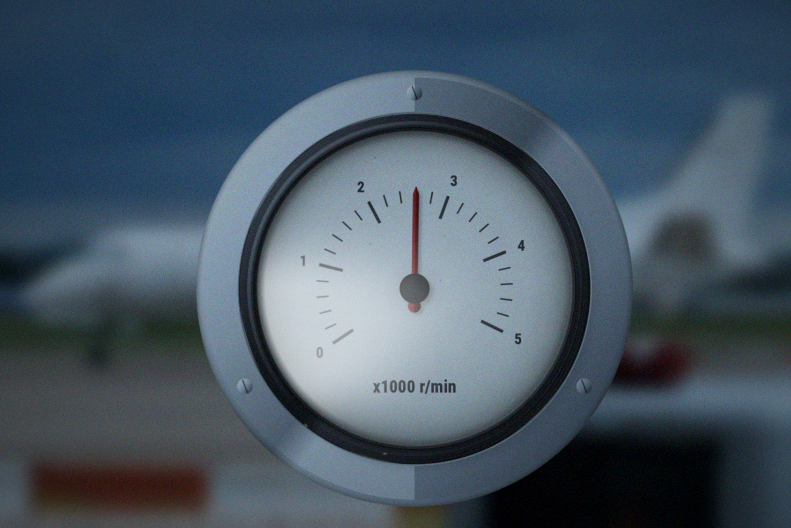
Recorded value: 2600
